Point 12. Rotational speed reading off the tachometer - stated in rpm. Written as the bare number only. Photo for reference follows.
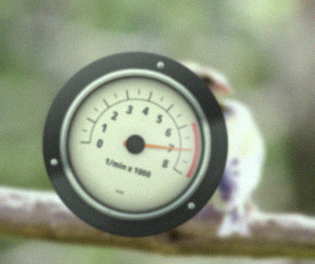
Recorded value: 7000
